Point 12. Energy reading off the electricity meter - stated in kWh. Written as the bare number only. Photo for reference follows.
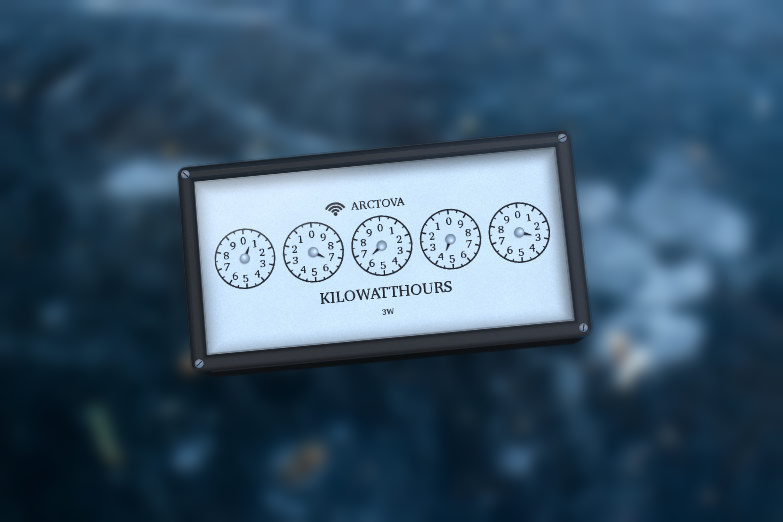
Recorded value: 6643
